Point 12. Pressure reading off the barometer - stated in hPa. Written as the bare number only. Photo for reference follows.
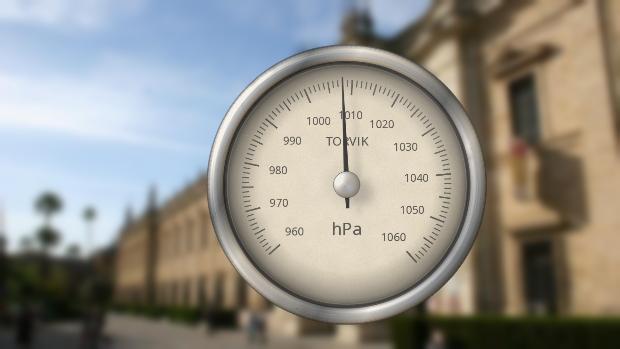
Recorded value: 1008
